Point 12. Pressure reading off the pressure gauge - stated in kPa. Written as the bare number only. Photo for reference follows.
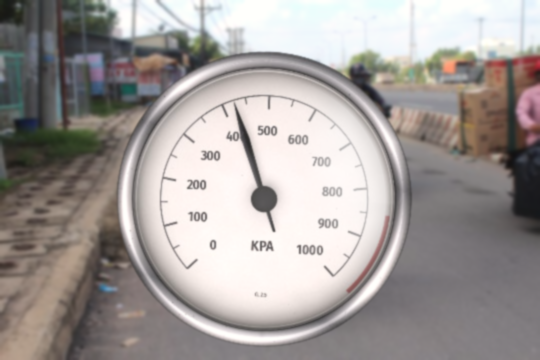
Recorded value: 425
